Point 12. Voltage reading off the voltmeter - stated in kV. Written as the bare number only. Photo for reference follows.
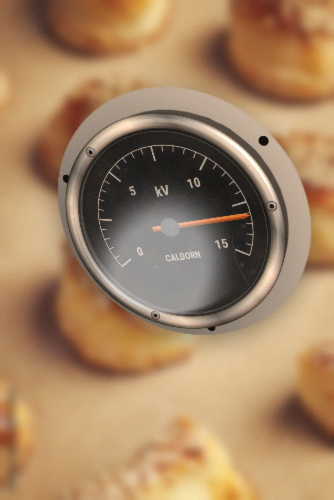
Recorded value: 13
